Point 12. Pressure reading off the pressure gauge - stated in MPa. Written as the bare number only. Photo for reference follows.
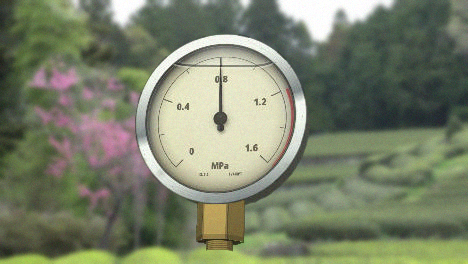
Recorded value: 0.8
